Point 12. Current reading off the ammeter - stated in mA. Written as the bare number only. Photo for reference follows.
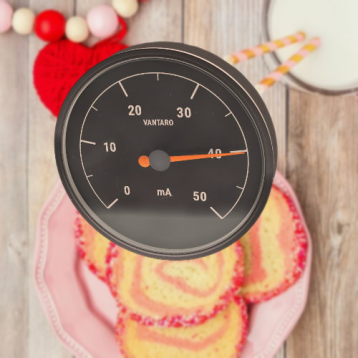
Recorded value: 40
